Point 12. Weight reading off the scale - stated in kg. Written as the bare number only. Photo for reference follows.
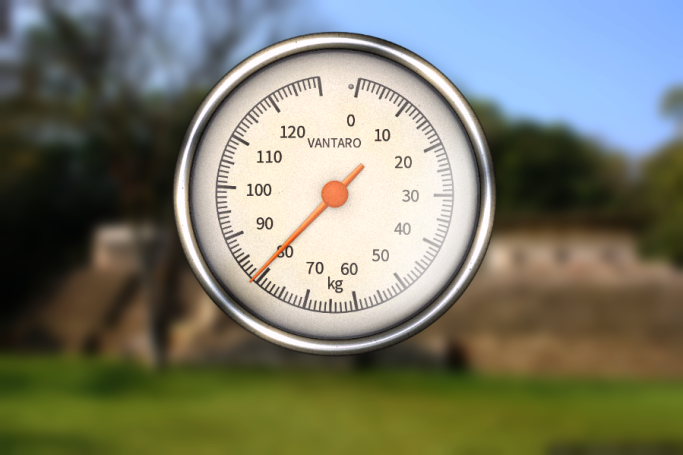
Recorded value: 81
